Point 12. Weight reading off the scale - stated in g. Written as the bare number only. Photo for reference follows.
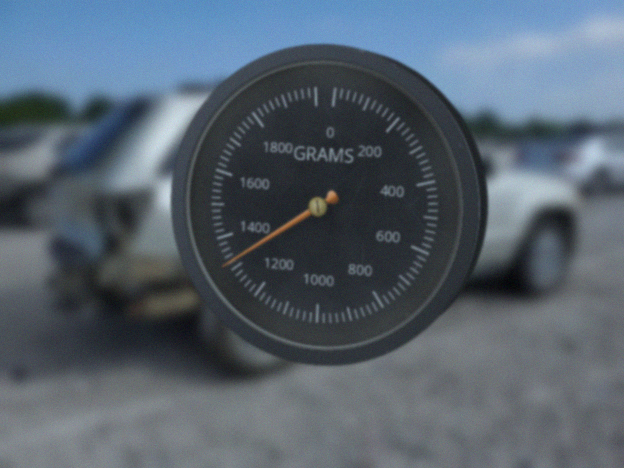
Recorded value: 1320
